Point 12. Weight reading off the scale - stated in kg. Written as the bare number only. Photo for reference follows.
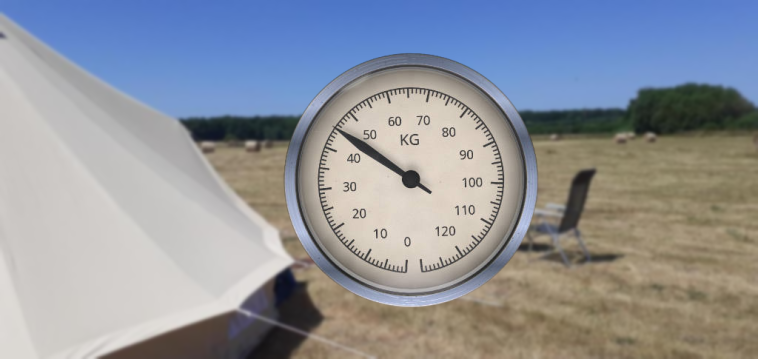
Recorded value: 45
